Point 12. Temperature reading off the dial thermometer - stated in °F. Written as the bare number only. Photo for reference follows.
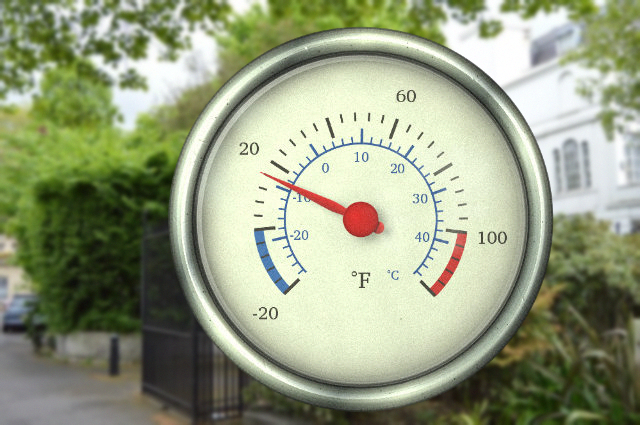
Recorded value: 16
